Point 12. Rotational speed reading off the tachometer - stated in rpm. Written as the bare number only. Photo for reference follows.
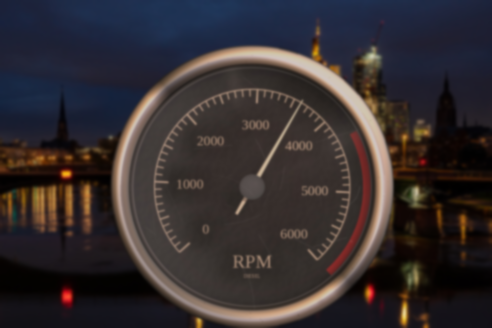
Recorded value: 3600
